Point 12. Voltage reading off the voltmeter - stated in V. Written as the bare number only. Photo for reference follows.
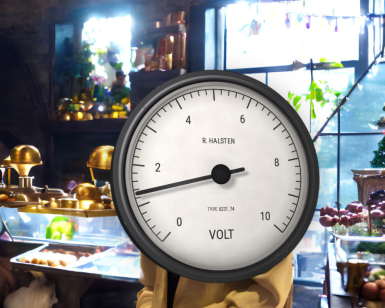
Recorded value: 1.3
